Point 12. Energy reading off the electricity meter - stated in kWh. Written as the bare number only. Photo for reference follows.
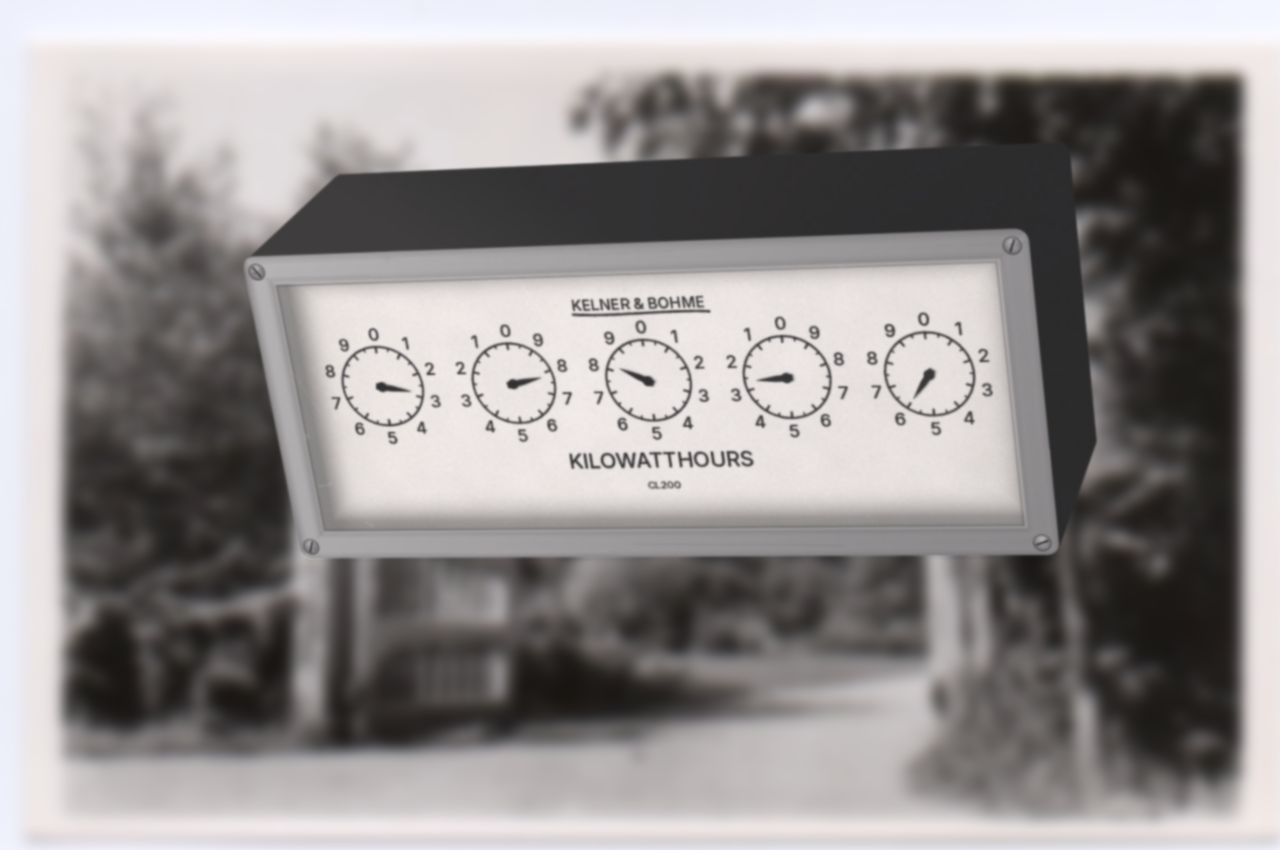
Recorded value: 27826
